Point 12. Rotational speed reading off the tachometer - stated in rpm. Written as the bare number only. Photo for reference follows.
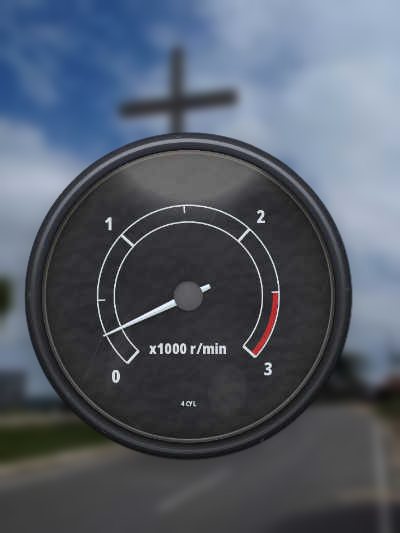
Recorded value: 250
